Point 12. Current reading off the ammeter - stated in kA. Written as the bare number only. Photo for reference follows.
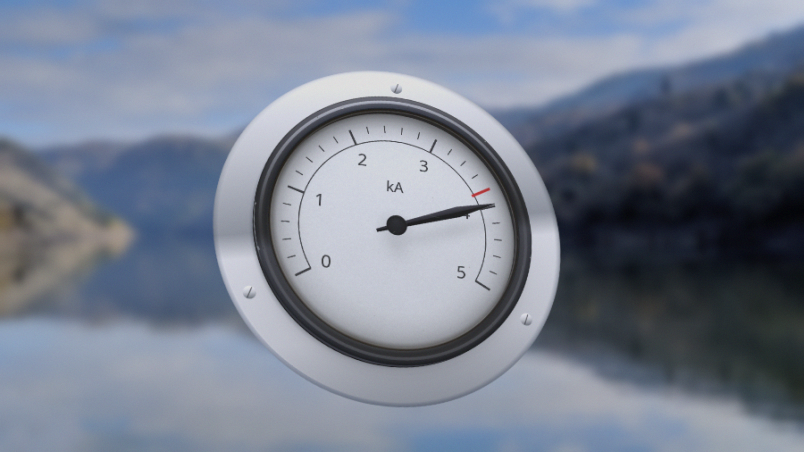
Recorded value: 4
